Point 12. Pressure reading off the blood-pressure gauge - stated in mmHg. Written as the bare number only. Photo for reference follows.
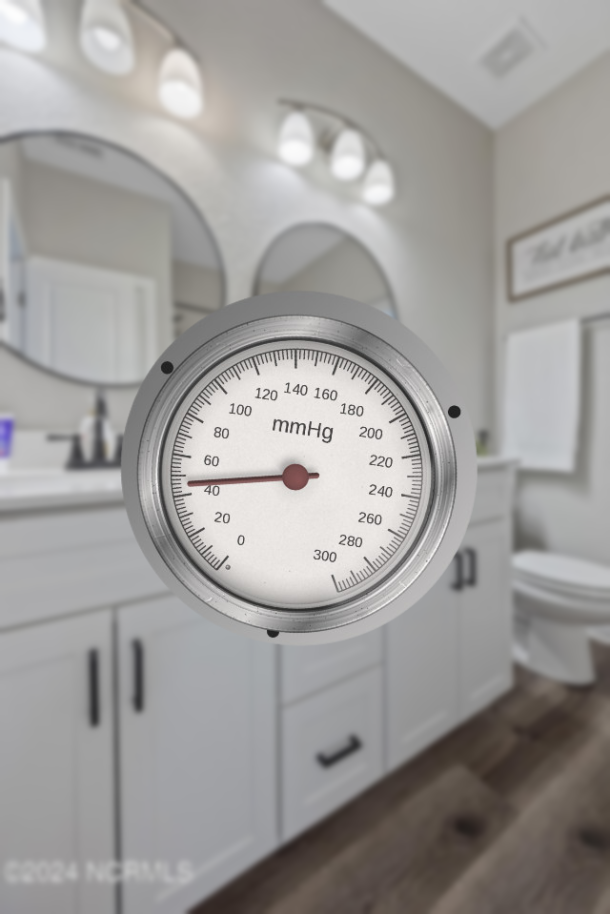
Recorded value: 46
